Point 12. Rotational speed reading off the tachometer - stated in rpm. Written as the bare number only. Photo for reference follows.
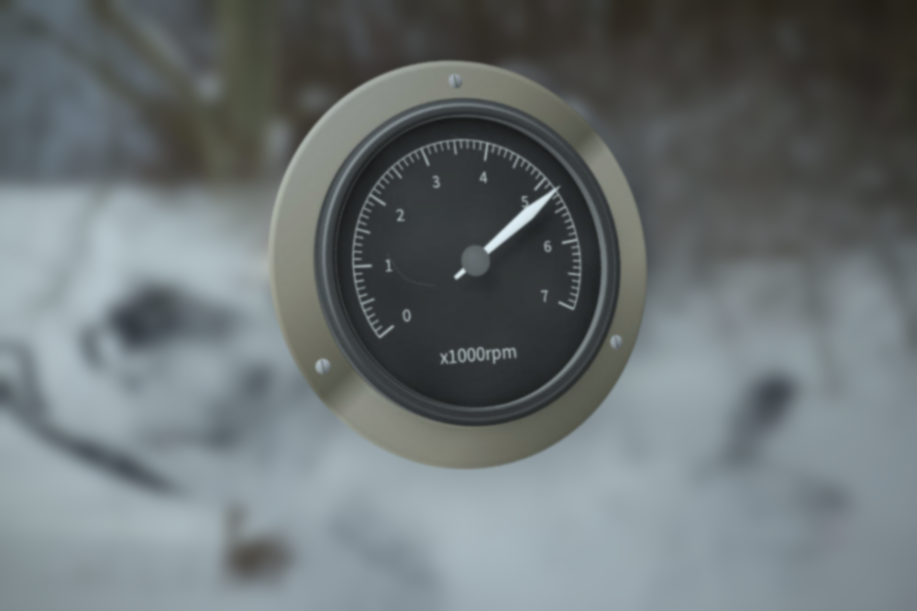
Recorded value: 5200
